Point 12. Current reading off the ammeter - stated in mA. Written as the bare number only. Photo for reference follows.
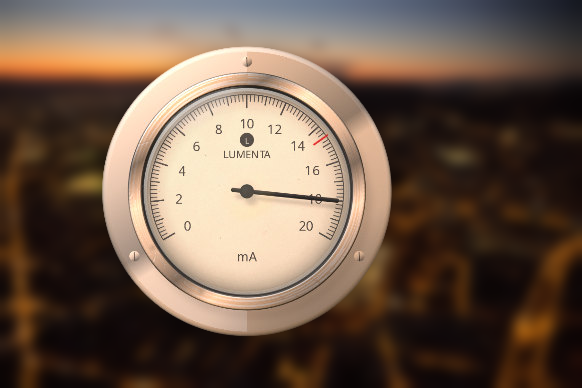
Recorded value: 18
